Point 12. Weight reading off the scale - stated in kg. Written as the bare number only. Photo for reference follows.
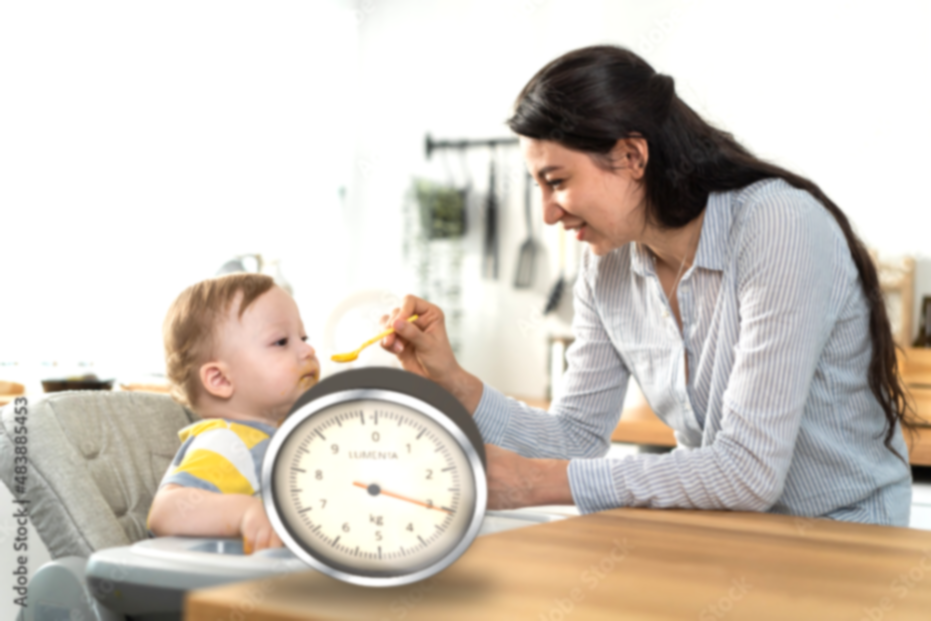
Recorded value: 3
